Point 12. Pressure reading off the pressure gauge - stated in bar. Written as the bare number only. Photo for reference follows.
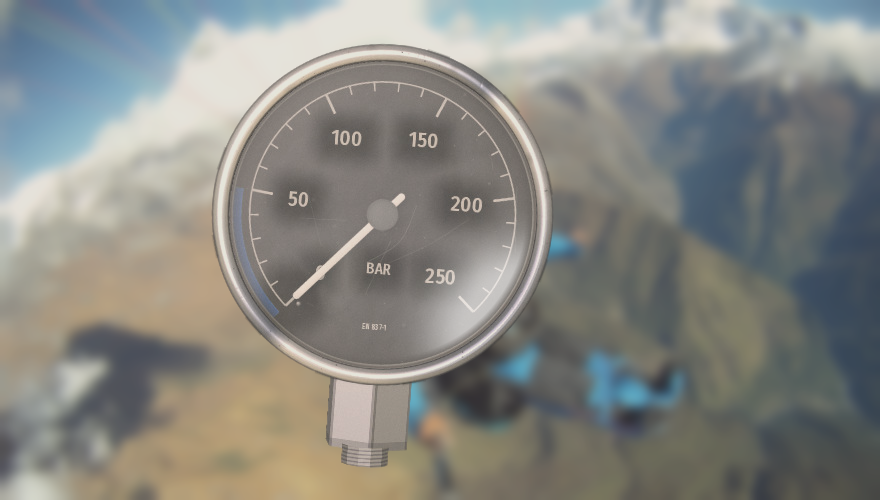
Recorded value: 0
